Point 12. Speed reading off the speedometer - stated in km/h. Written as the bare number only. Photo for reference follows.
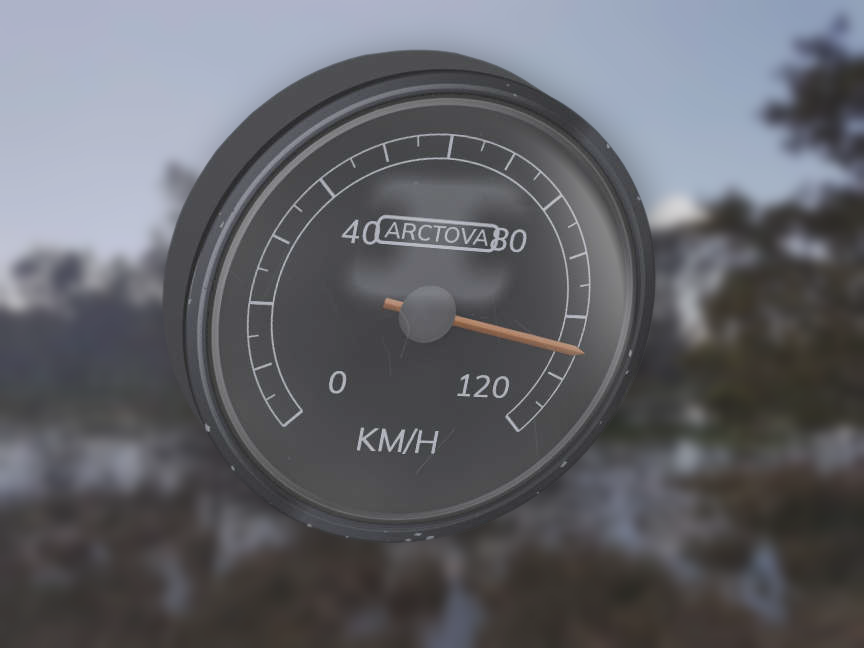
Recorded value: 105
